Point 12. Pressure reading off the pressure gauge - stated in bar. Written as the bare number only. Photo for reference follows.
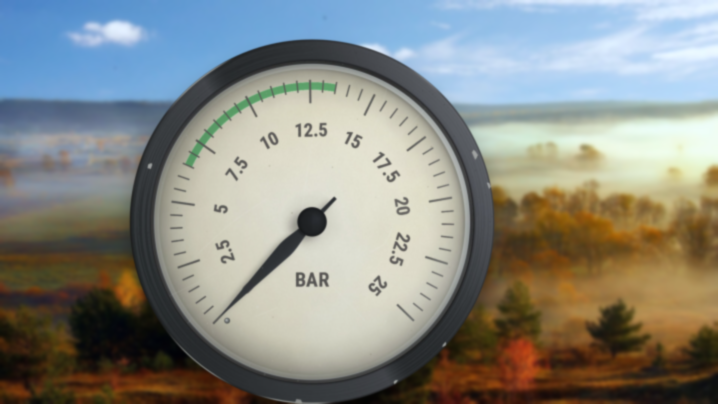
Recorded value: 0
